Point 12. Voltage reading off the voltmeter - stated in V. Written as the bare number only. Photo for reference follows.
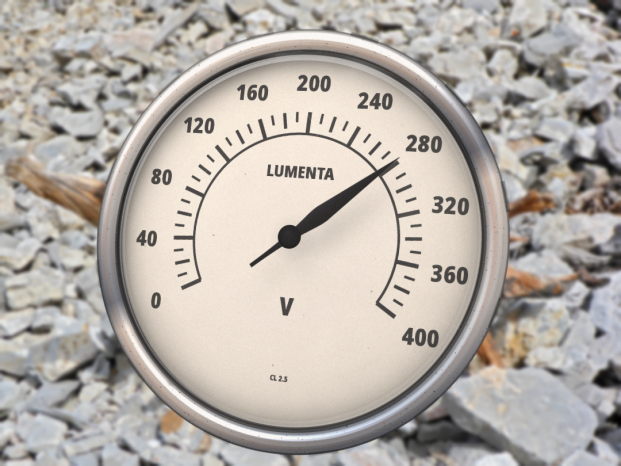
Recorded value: 280
